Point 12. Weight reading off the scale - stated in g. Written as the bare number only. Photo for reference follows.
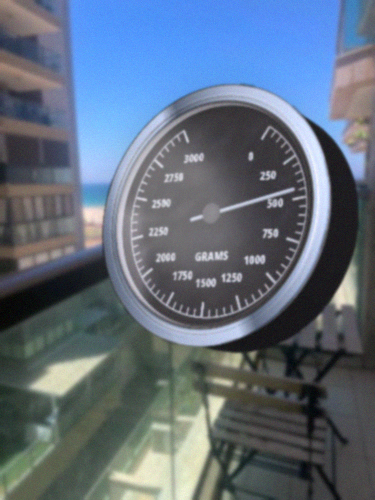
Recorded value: 450
